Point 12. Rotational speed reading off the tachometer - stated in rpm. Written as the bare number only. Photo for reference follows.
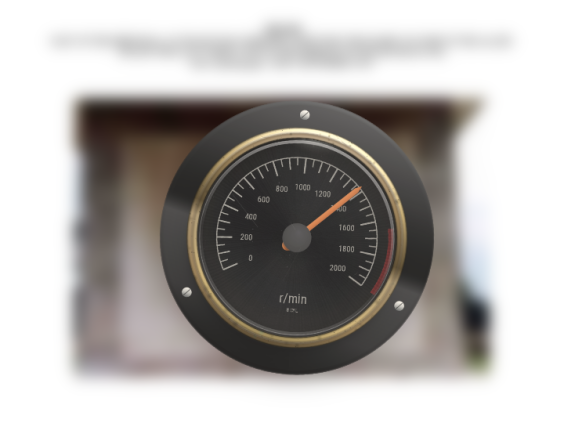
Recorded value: 1375
